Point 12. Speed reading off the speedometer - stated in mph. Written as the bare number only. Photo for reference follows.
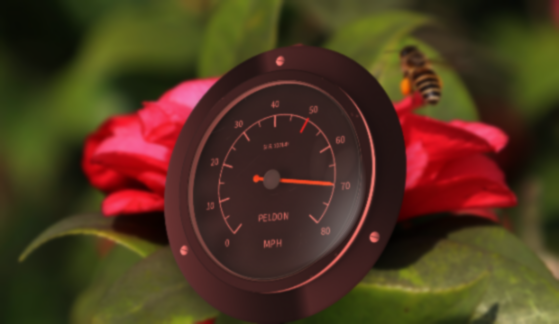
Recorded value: 70
